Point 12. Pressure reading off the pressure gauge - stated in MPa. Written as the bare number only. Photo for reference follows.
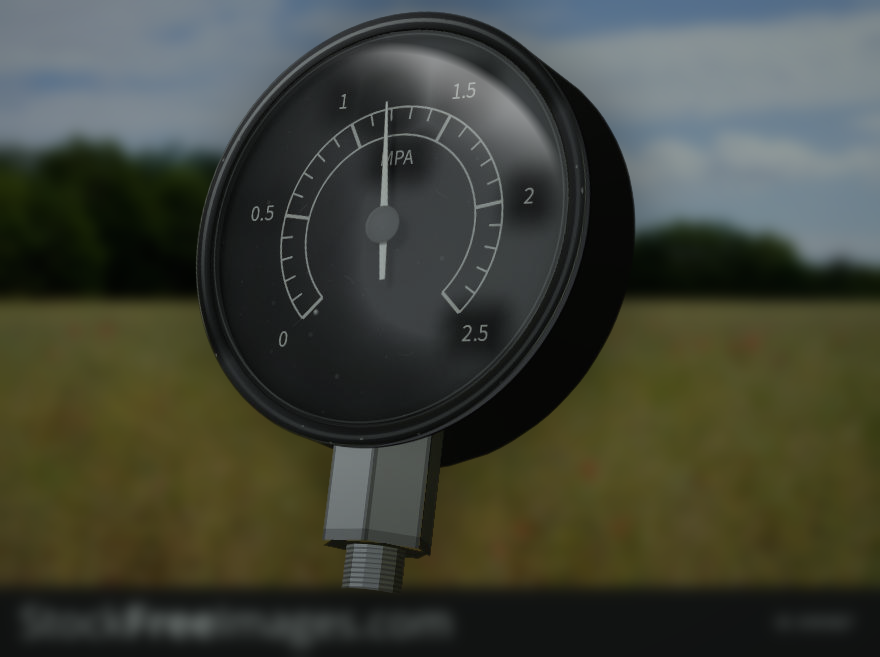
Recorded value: 1.2
